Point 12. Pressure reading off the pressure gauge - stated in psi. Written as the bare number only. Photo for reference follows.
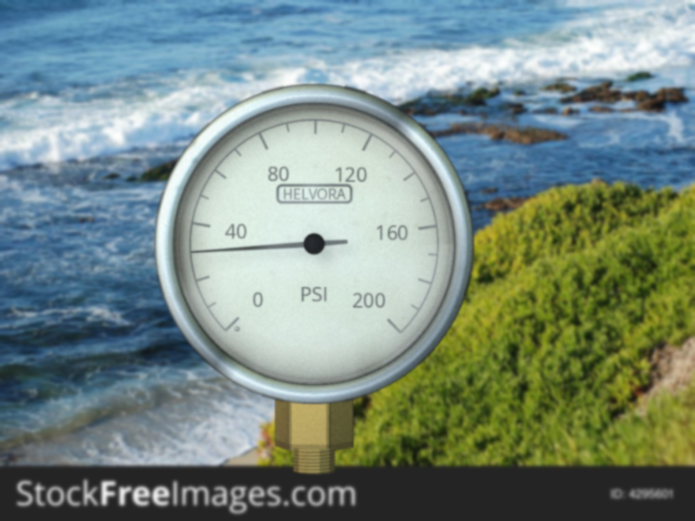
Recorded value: 30
